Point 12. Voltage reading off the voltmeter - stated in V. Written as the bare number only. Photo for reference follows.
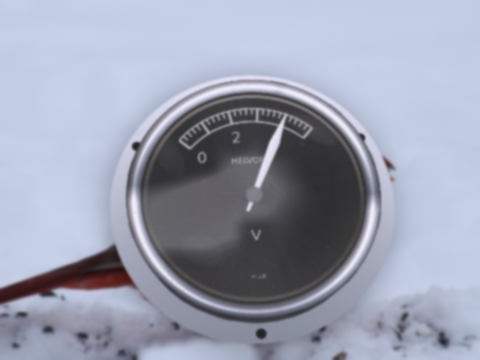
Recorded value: 4
